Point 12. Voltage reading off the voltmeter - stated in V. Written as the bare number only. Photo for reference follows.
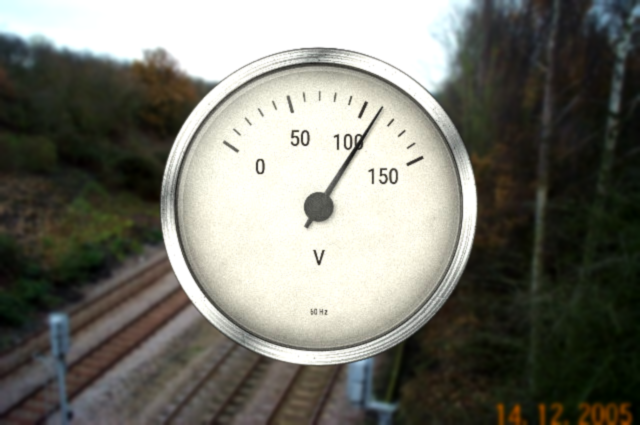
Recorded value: 110
